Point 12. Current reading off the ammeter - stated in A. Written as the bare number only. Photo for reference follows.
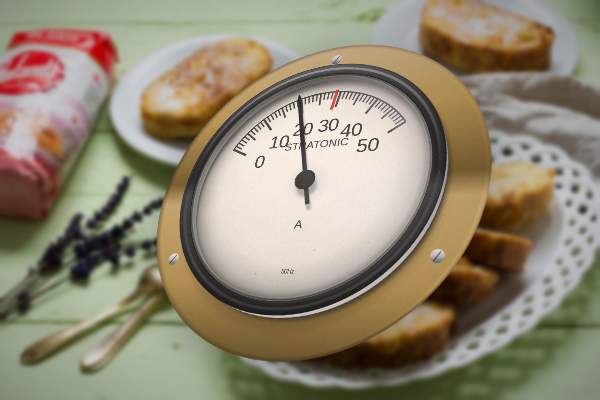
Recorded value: 20
